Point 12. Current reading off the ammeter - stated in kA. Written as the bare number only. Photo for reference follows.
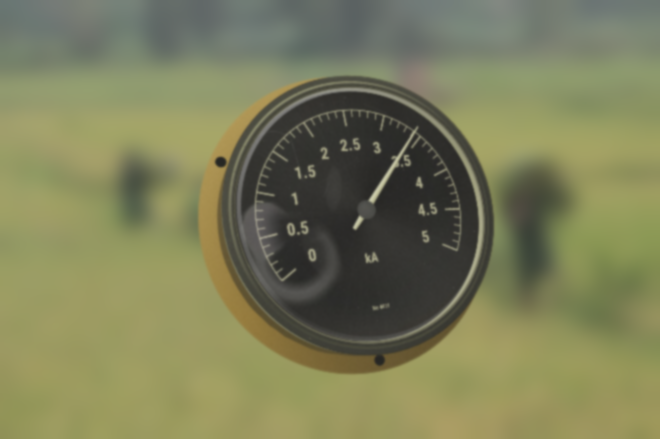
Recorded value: 3.4
